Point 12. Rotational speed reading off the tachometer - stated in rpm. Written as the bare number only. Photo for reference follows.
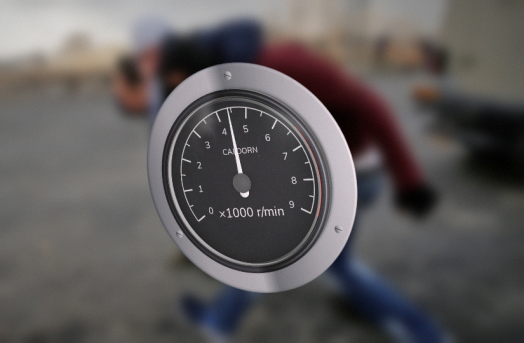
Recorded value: 4500
